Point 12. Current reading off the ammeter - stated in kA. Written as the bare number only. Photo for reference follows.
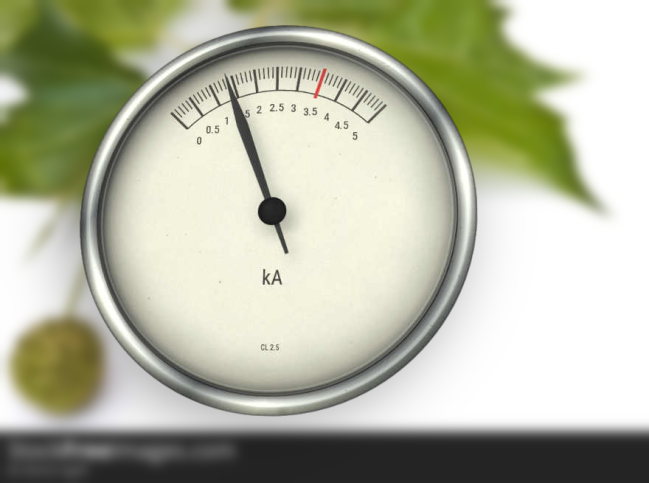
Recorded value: 1.4
